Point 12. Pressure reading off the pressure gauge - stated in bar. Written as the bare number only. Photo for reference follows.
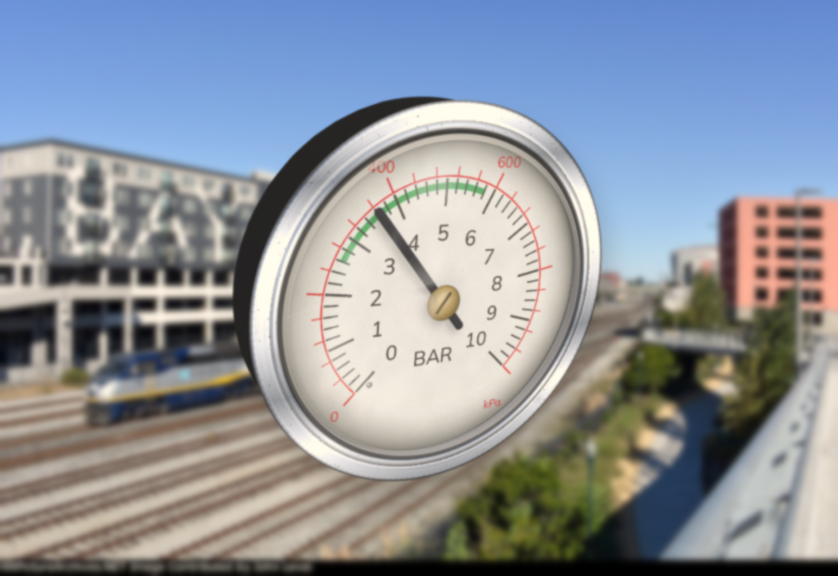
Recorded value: 3.6
